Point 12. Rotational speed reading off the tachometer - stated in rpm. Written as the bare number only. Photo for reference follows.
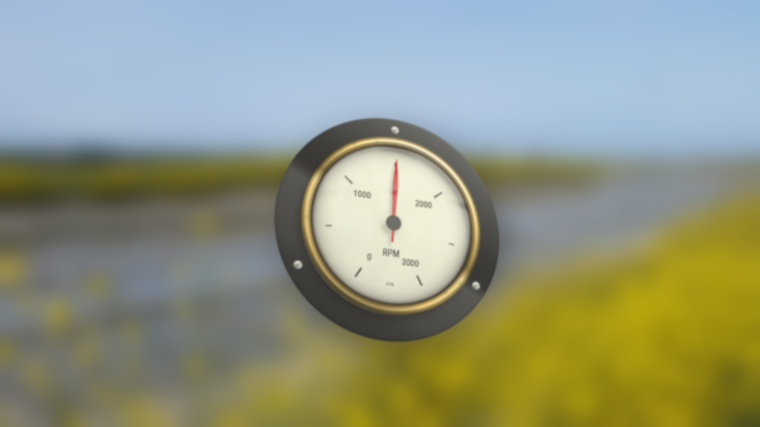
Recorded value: 1500
